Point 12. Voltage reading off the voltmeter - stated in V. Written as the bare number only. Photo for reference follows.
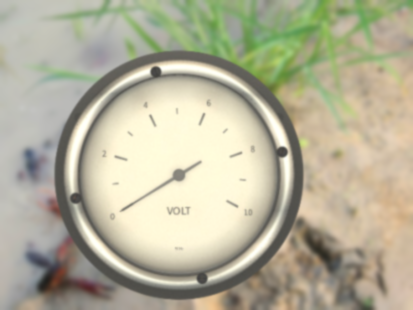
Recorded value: 0
